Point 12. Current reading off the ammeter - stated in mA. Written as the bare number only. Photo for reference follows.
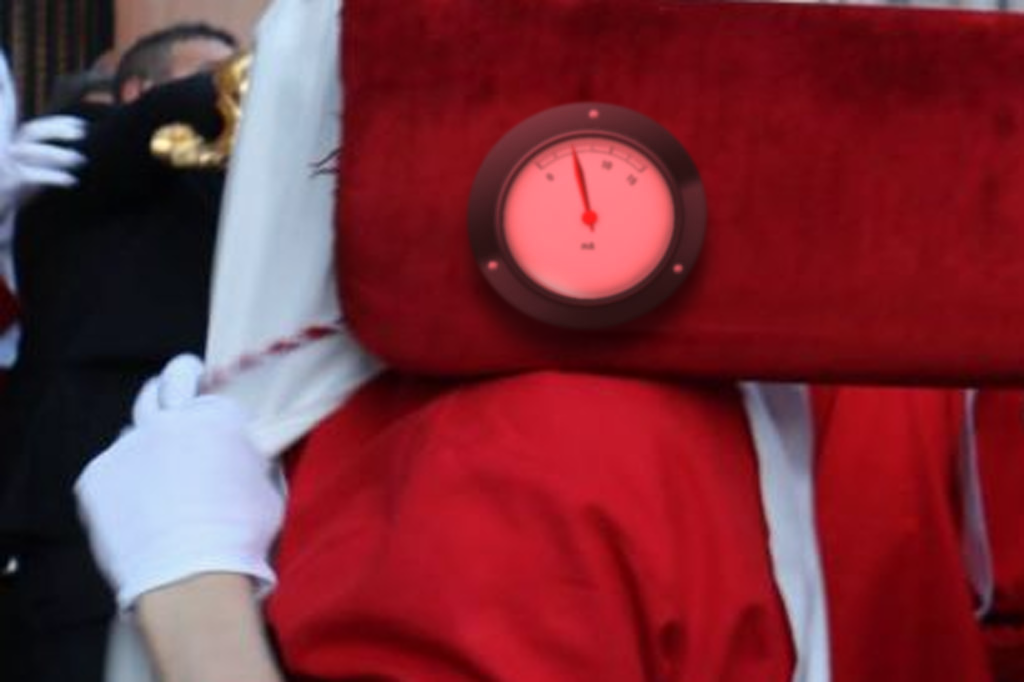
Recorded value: 5
